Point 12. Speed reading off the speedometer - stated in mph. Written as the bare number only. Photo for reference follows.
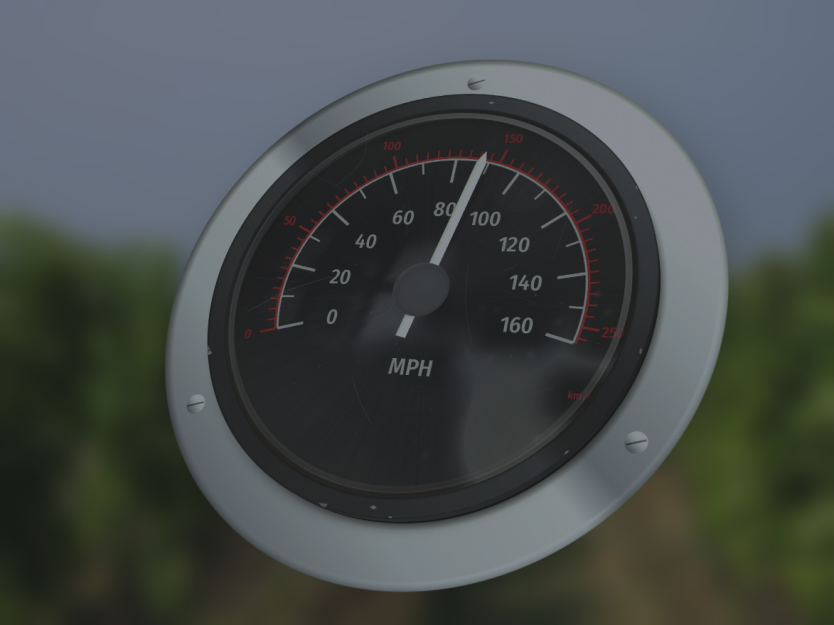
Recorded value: 90
